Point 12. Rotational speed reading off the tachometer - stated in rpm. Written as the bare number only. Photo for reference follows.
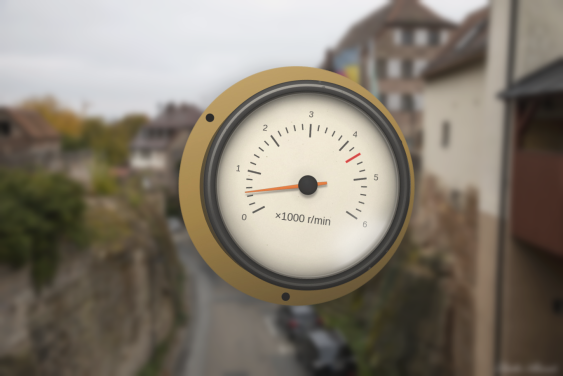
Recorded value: 500
